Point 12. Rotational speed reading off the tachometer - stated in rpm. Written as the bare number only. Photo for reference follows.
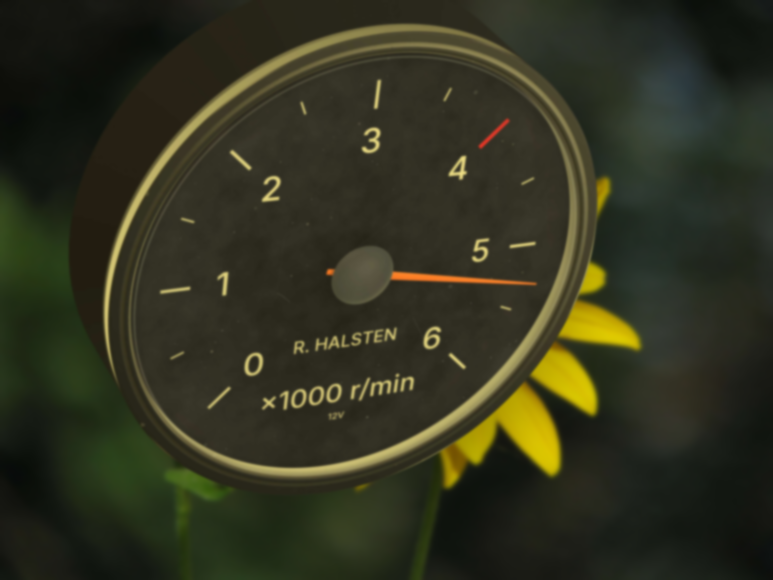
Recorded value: 5250
